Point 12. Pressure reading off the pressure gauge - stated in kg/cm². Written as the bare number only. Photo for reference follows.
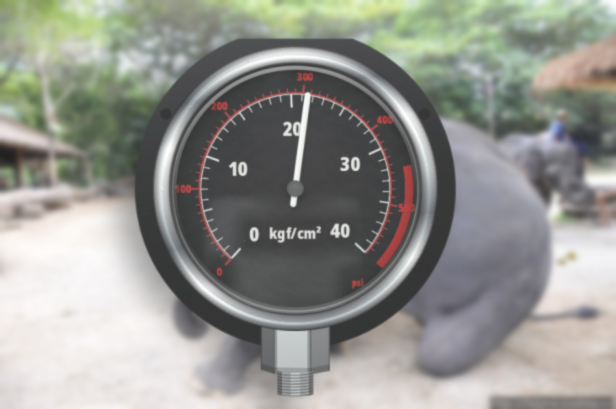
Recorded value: 21.5
